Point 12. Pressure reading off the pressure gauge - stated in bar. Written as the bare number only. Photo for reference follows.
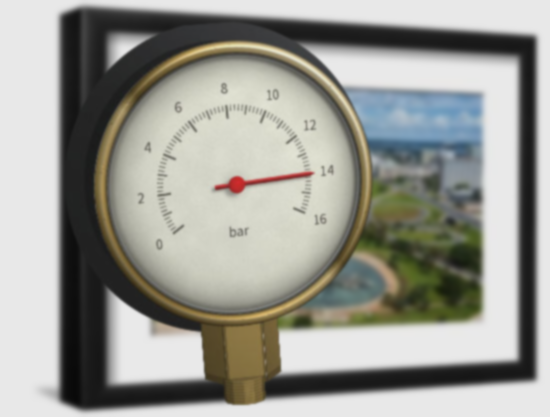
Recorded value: 14
